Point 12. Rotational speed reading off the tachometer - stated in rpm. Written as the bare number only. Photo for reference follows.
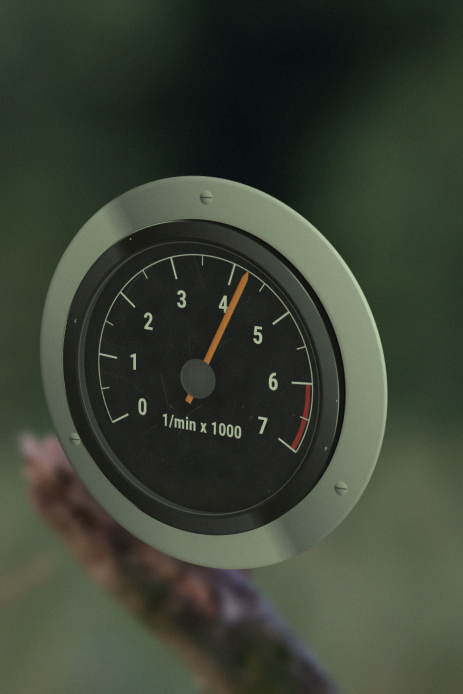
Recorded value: 4250
